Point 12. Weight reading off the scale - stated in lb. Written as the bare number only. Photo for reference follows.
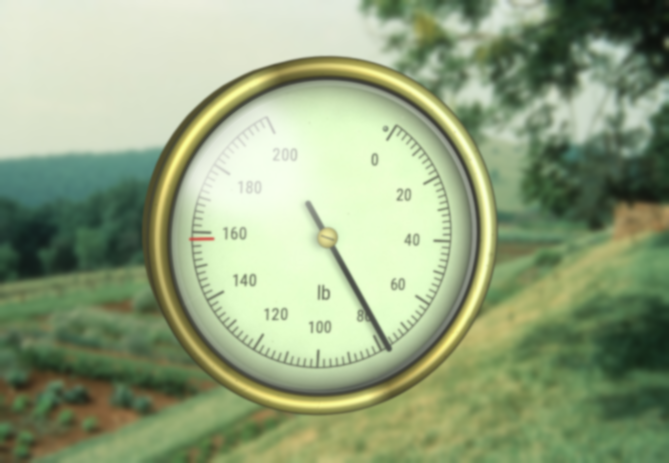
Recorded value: 78
